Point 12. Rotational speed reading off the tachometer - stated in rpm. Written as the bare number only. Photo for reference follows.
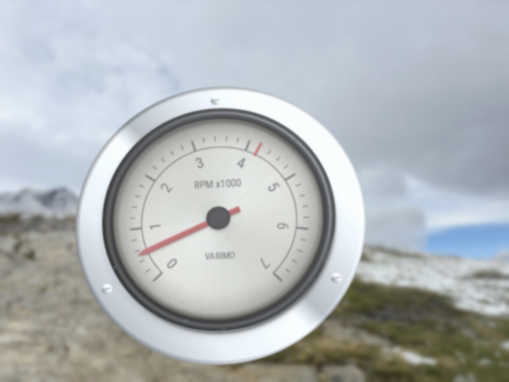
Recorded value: 500
